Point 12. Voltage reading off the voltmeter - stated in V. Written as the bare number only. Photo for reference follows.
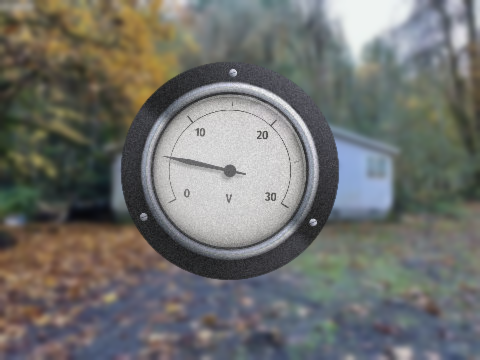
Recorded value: 5
